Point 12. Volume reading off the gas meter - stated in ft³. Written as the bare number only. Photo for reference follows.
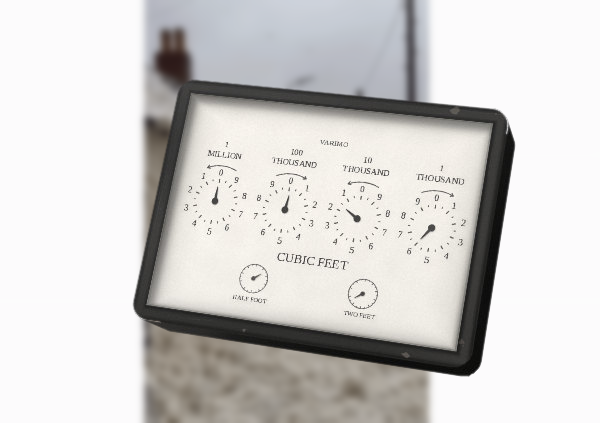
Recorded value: 1600
